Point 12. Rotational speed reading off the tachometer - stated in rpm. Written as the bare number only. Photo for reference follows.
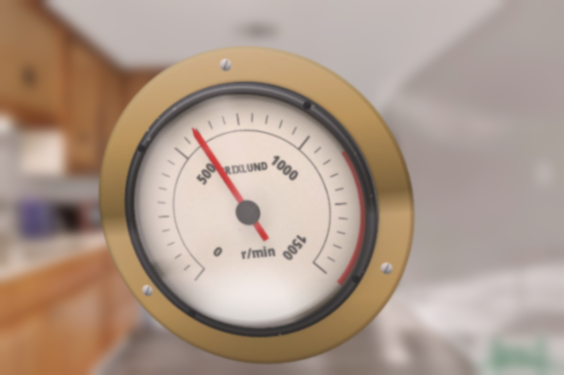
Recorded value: 600
